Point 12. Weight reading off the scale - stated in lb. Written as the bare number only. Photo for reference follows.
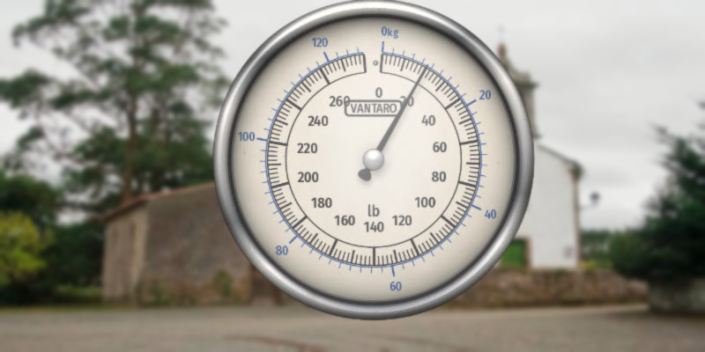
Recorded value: 20
